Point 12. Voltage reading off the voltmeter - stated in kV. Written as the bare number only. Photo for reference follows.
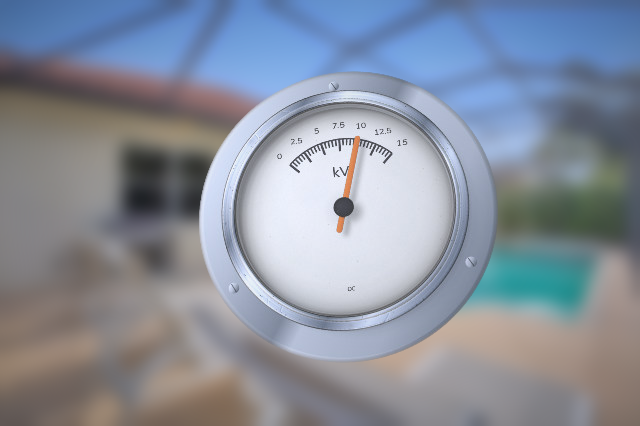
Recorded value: 10
